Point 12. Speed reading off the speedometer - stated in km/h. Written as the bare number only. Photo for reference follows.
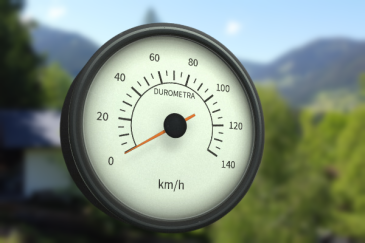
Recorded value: 0
